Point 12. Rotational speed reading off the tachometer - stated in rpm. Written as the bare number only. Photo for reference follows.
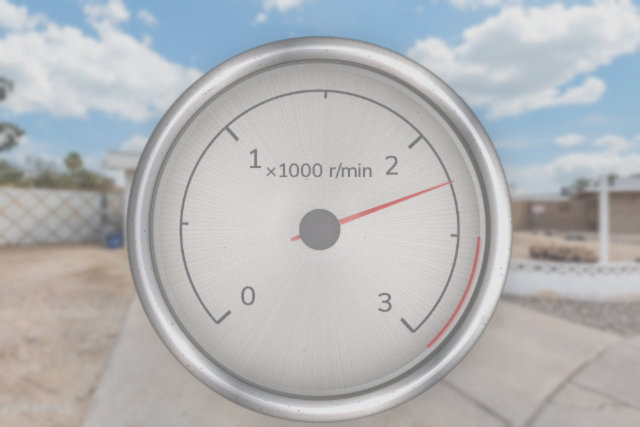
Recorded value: 2250
